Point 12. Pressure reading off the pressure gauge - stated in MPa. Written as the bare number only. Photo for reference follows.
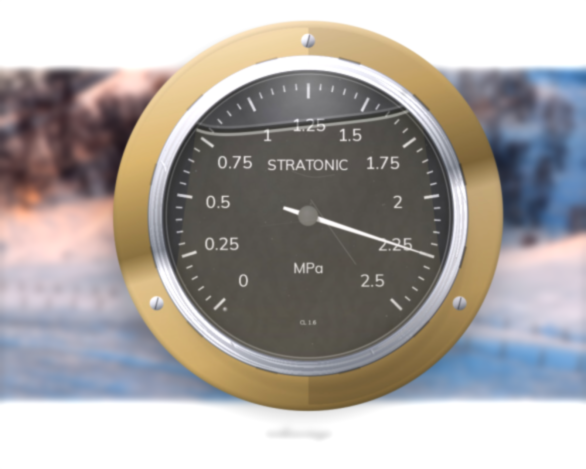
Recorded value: 2.25
